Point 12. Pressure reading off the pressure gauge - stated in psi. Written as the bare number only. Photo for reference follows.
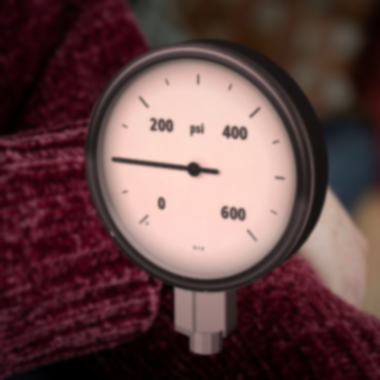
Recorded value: 100
